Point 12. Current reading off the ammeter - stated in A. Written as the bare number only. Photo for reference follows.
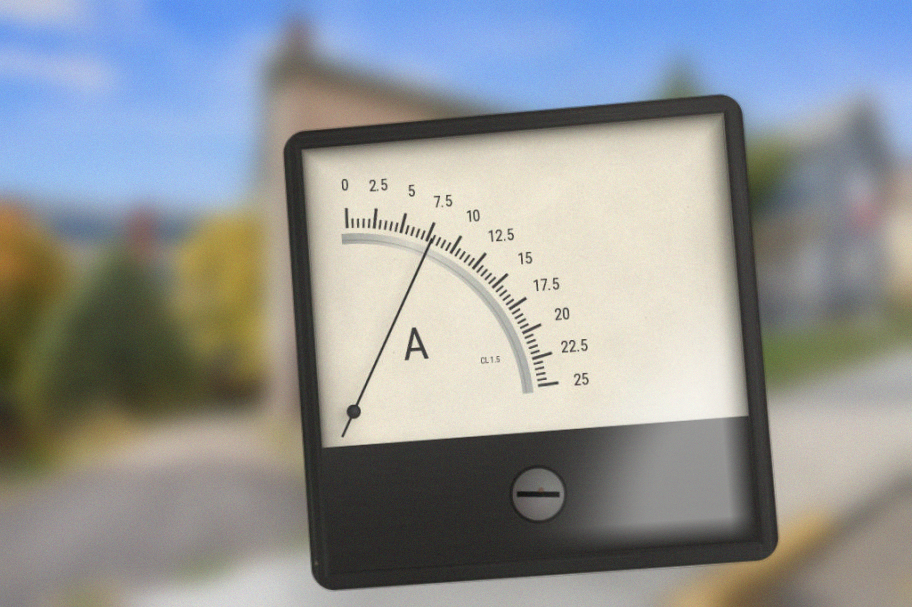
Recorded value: 8
